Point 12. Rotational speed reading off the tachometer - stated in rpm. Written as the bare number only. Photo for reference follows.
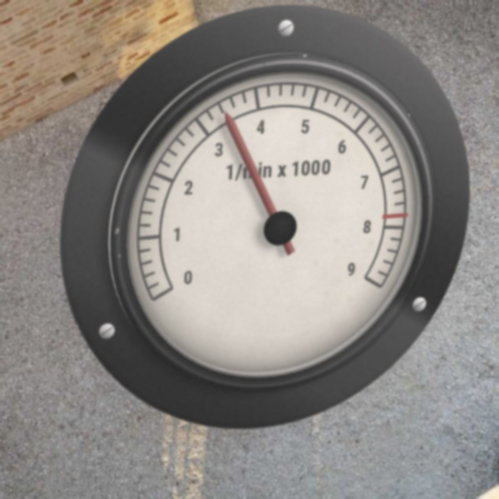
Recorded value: 3400
